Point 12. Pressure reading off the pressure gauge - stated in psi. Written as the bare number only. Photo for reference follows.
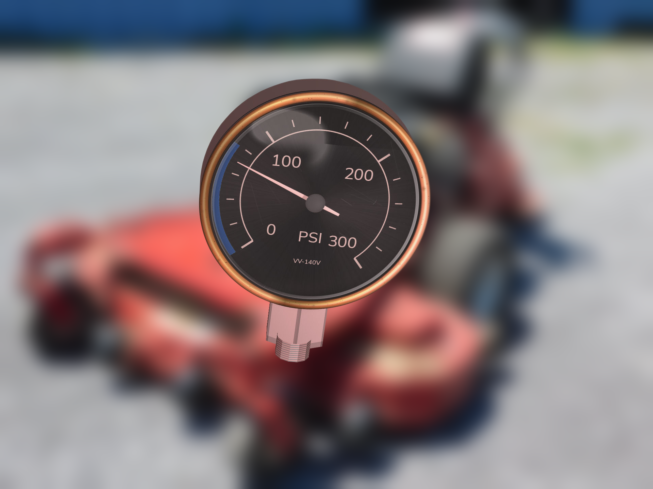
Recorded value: 70
